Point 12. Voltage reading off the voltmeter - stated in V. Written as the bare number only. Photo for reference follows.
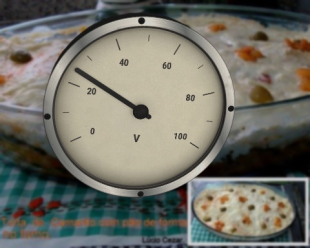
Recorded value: 25
